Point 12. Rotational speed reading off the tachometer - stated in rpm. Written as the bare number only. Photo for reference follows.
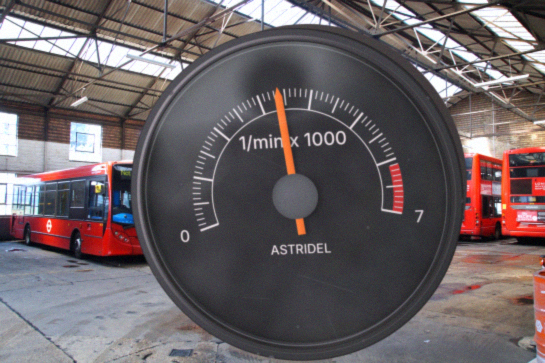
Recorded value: 3400
